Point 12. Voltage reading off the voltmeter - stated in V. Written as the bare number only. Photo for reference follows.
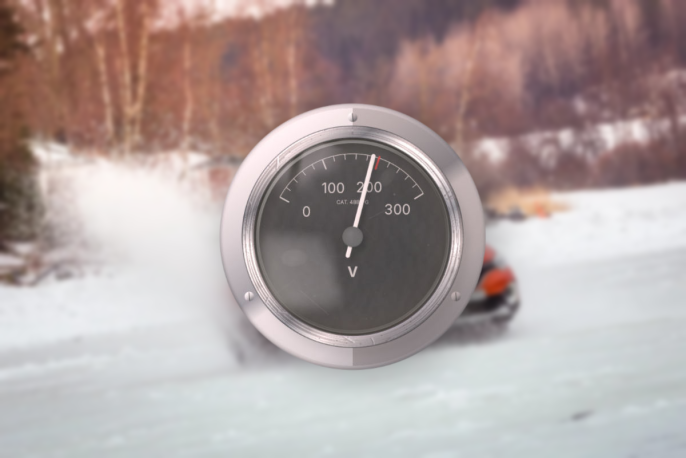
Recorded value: 190
